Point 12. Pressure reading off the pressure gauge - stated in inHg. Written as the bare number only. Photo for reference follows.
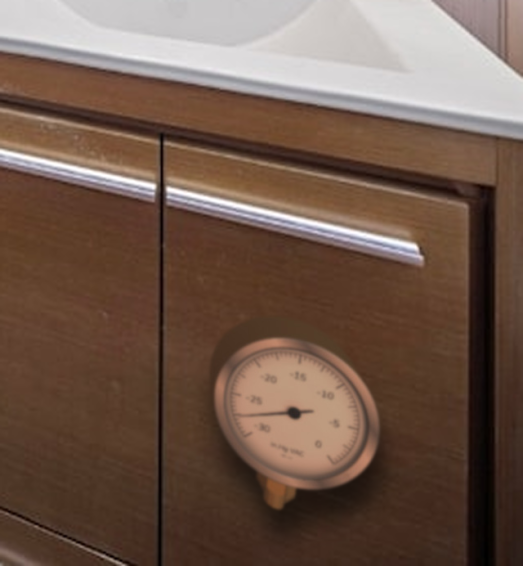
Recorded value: -27.5
